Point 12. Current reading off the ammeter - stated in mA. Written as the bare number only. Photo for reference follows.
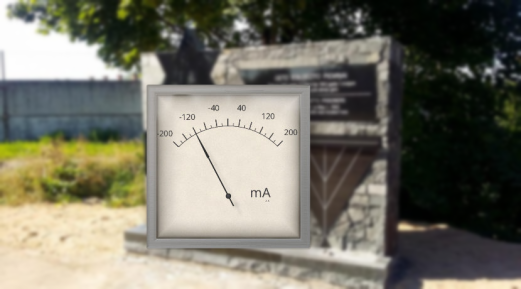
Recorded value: -120
